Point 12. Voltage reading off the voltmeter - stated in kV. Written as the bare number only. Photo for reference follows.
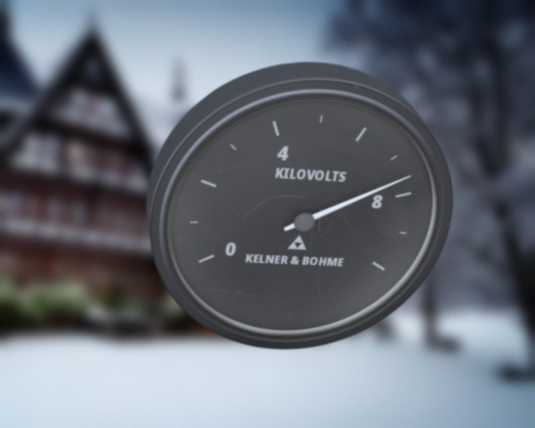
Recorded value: 7.5
